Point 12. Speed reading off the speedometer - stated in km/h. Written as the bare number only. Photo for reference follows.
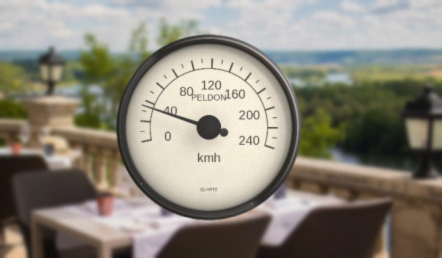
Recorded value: 35
